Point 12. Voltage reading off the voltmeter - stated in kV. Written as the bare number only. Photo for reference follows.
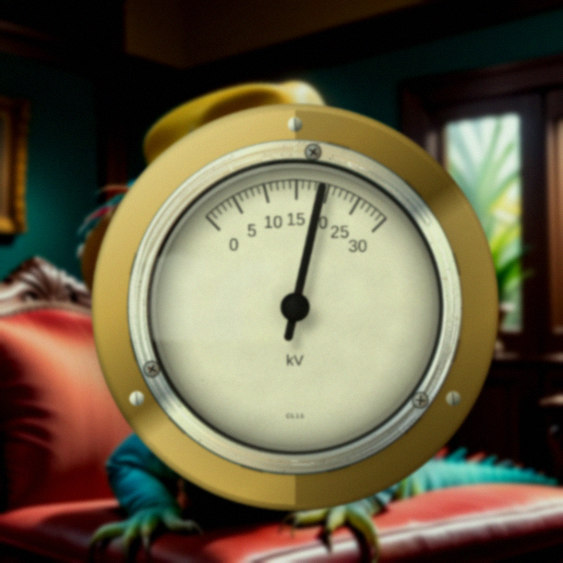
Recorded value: 19
